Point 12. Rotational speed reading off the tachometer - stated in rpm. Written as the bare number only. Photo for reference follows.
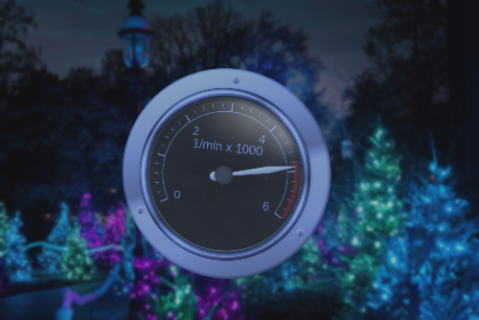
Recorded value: 4900
